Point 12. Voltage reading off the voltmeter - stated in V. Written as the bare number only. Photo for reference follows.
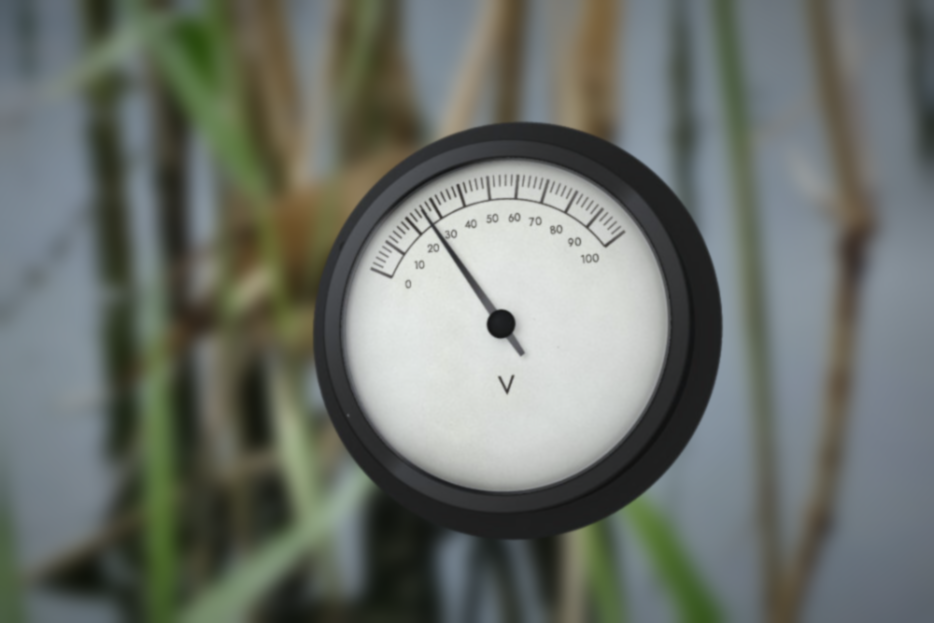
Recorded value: 26
